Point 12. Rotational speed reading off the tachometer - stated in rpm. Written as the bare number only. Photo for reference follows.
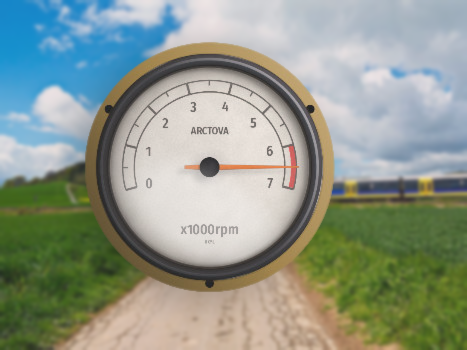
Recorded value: 6500
